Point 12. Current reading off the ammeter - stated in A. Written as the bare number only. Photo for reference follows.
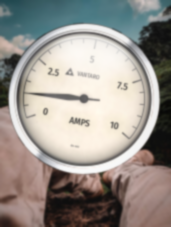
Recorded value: 1
